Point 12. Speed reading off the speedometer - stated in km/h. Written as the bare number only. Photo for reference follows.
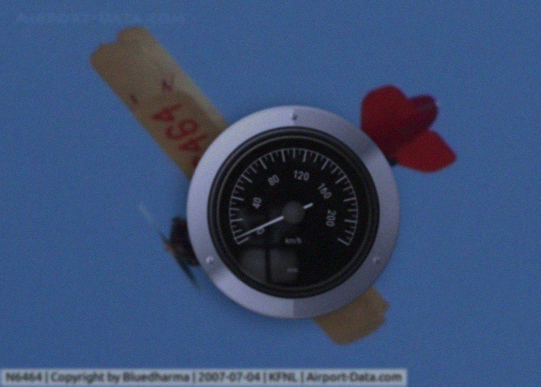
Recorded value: 5
